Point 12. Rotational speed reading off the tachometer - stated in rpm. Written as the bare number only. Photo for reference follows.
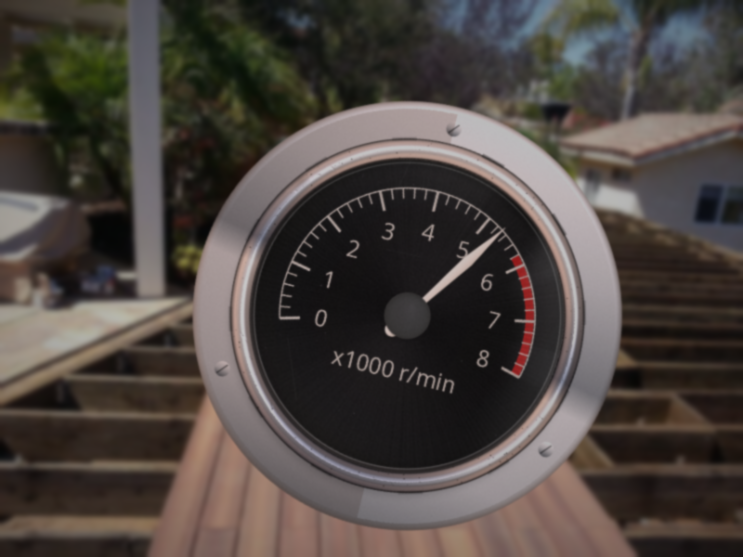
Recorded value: 5300
